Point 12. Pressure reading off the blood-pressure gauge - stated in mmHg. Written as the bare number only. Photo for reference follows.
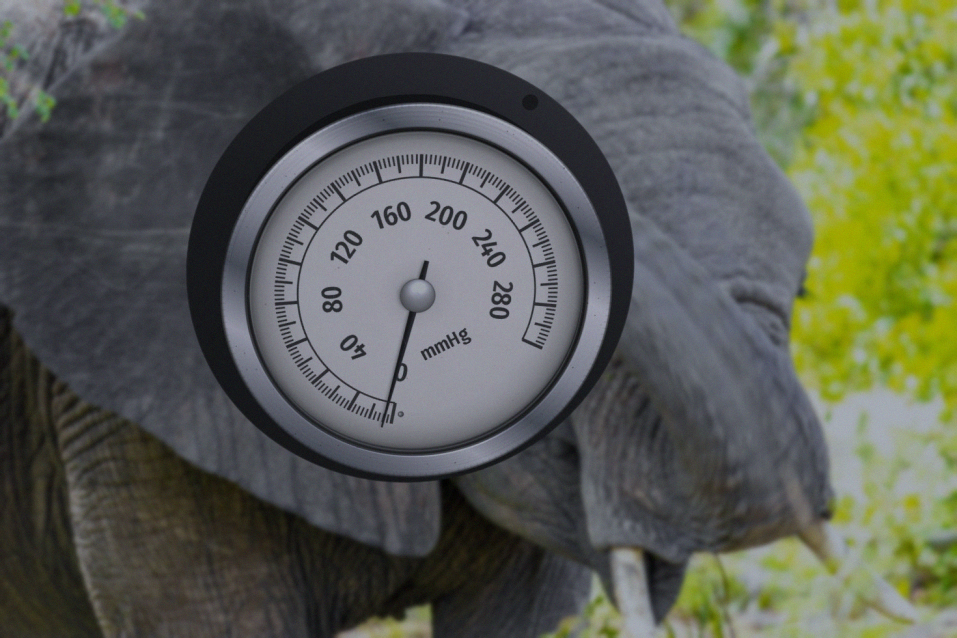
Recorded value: 4
